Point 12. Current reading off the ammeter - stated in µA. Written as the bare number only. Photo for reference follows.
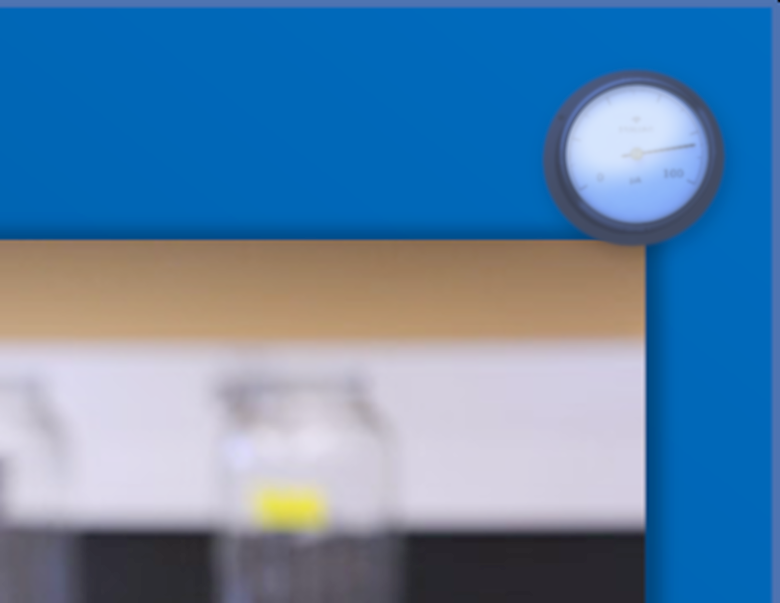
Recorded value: 85
